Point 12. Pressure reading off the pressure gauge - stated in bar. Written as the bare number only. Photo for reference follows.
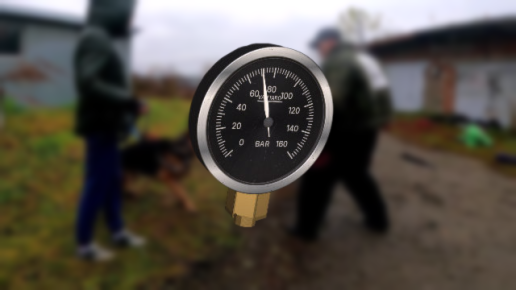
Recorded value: 70
